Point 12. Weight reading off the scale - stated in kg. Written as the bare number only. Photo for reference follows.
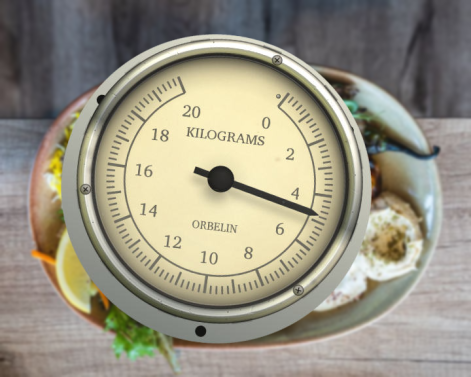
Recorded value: 4.8
